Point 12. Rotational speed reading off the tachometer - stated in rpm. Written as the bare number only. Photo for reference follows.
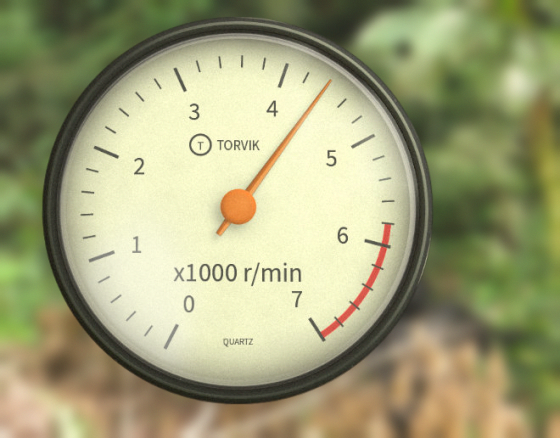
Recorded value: 4400
